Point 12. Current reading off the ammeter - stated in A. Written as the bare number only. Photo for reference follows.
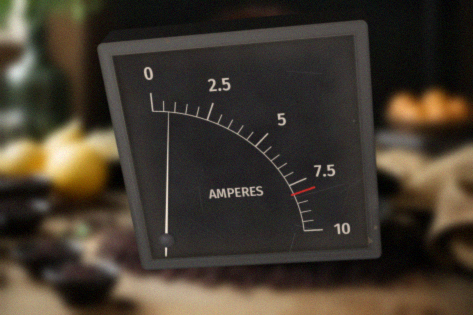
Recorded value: 0.75
